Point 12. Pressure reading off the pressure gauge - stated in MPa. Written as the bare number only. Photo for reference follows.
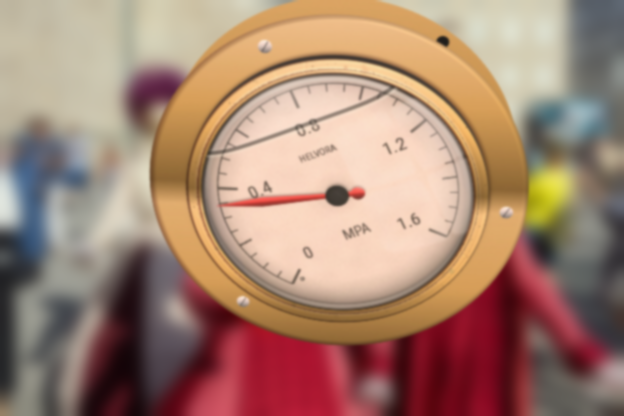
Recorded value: 0.35
